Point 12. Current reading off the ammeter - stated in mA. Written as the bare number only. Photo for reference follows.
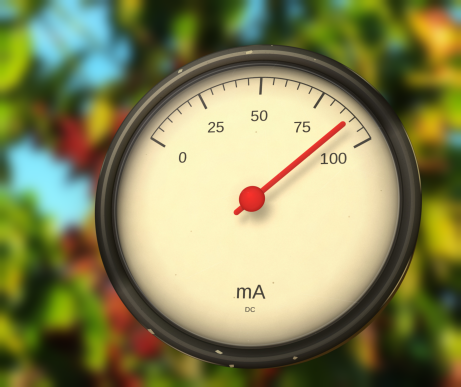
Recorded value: 90
